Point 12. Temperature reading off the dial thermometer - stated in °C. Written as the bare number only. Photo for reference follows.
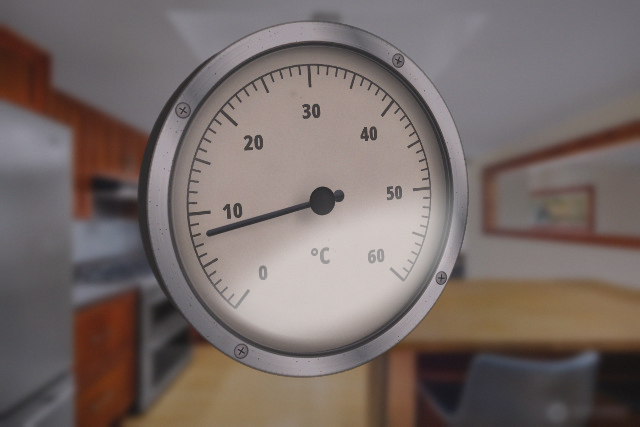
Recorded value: 8
